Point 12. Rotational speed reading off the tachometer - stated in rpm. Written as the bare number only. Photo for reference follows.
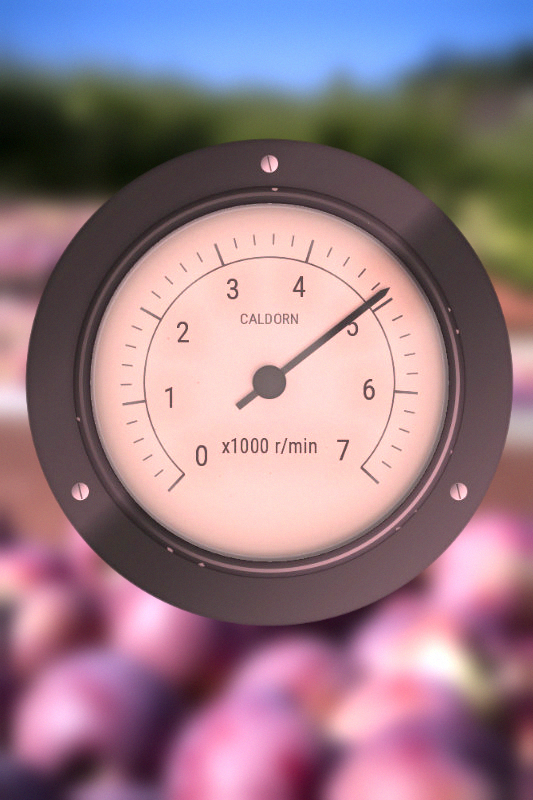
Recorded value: 4900
